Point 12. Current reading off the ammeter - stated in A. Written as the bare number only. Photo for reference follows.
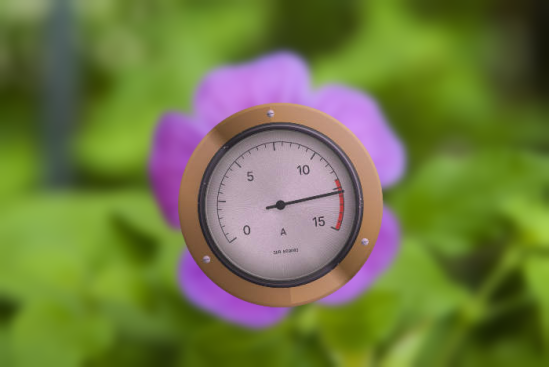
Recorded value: 12.75
